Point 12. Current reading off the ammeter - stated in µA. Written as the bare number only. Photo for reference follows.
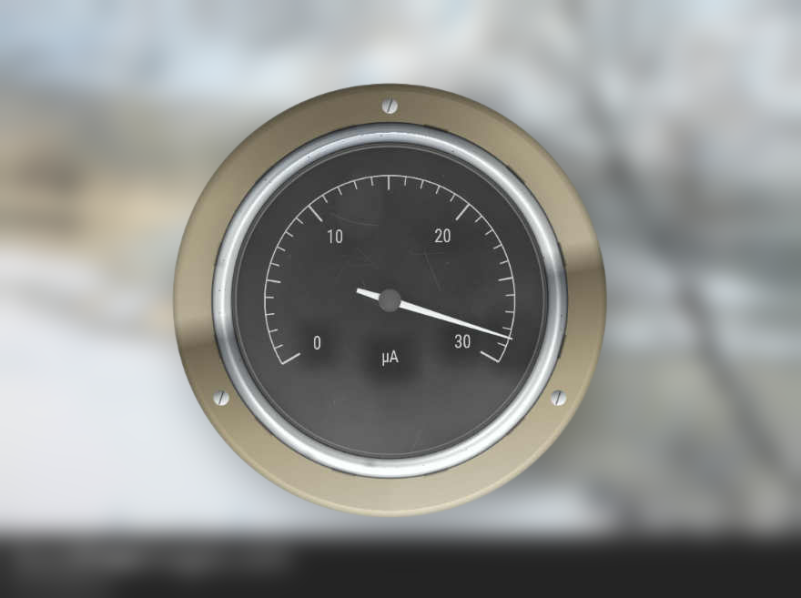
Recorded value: 28.5
